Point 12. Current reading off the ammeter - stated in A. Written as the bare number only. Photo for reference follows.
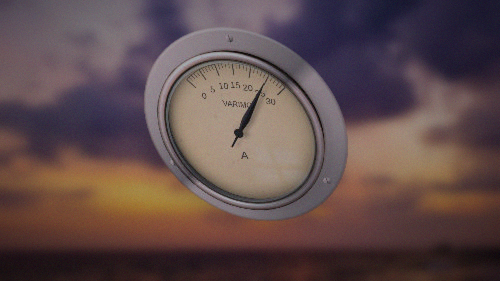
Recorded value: 25
